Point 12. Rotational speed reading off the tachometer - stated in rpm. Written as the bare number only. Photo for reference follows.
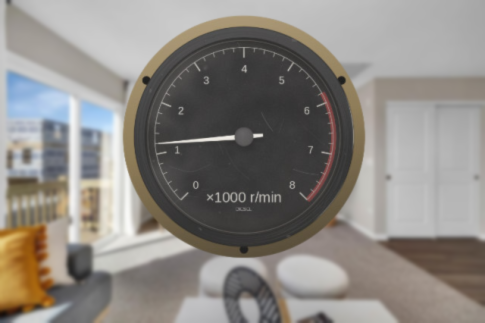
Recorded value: 1200
